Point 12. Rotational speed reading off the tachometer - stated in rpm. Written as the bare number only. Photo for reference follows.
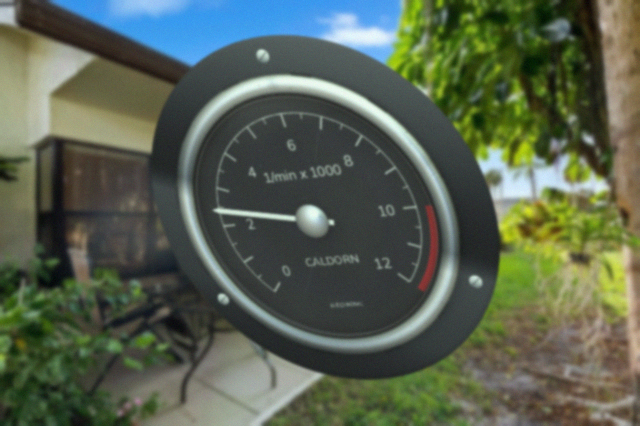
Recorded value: 2500
